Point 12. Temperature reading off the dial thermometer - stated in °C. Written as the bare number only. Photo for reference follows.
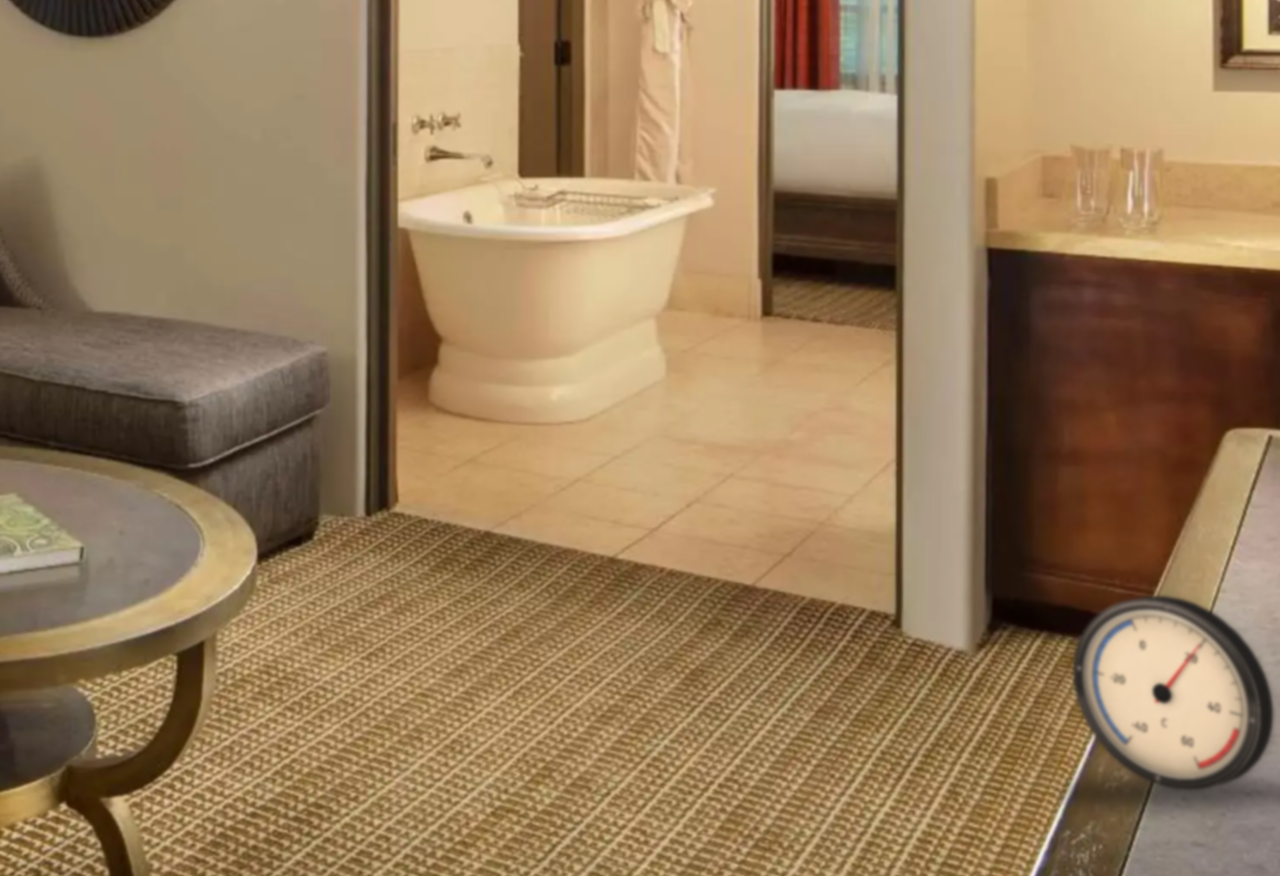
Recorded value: 20
